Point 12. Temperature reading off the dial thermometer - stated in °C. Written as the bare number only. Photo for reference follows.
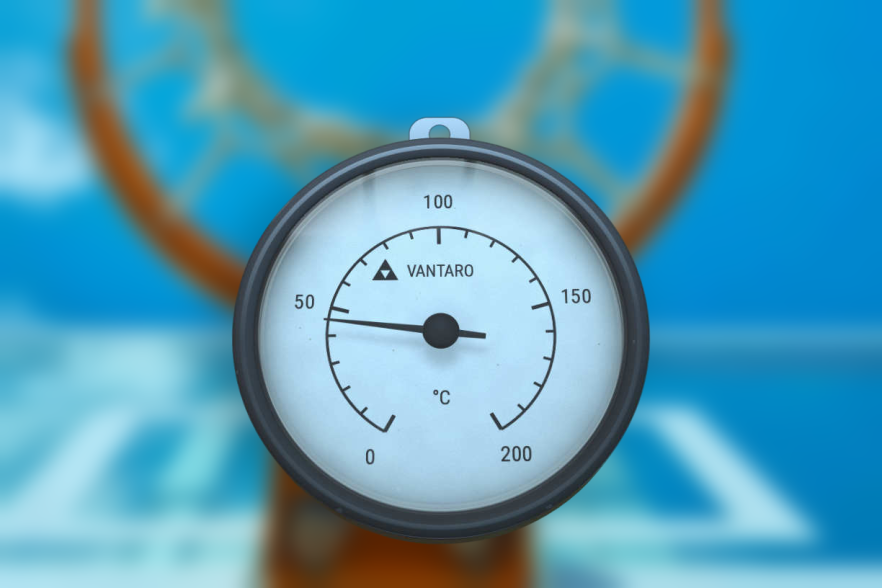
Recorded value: 45
